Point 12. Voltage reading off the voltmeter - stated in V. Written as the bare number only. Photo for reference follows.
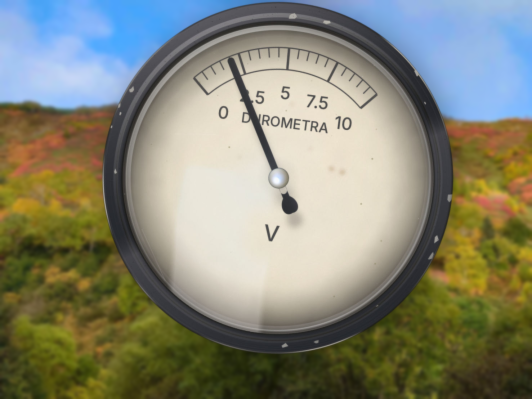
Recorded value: 2
